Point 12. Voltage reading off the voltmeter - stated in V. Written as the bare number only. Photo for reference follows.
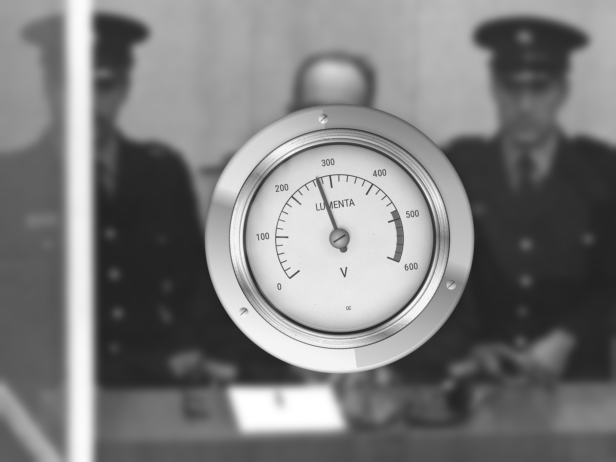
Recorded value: 270
